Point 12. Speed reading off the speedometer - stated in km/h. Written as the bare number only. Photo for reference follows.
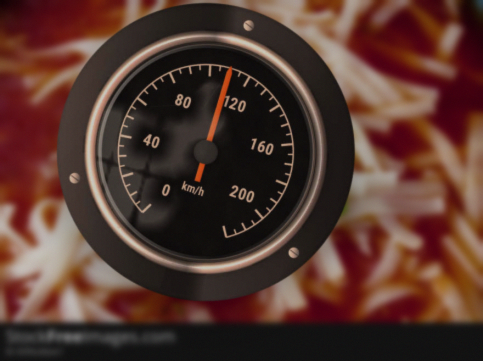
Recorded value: 110
